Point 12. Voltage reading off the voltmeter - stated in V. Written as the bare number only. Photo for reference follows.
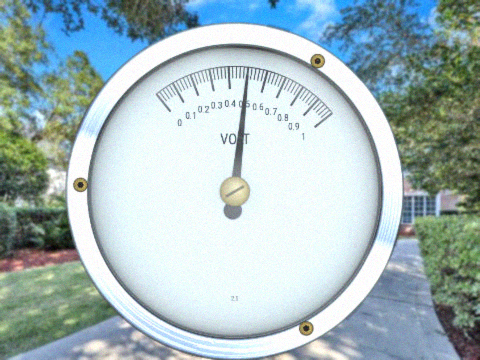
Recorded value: 0.5
